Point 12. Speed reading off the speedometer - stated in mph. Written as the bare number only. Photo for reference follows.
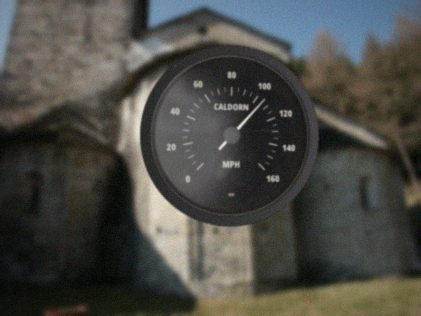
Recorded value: 105
